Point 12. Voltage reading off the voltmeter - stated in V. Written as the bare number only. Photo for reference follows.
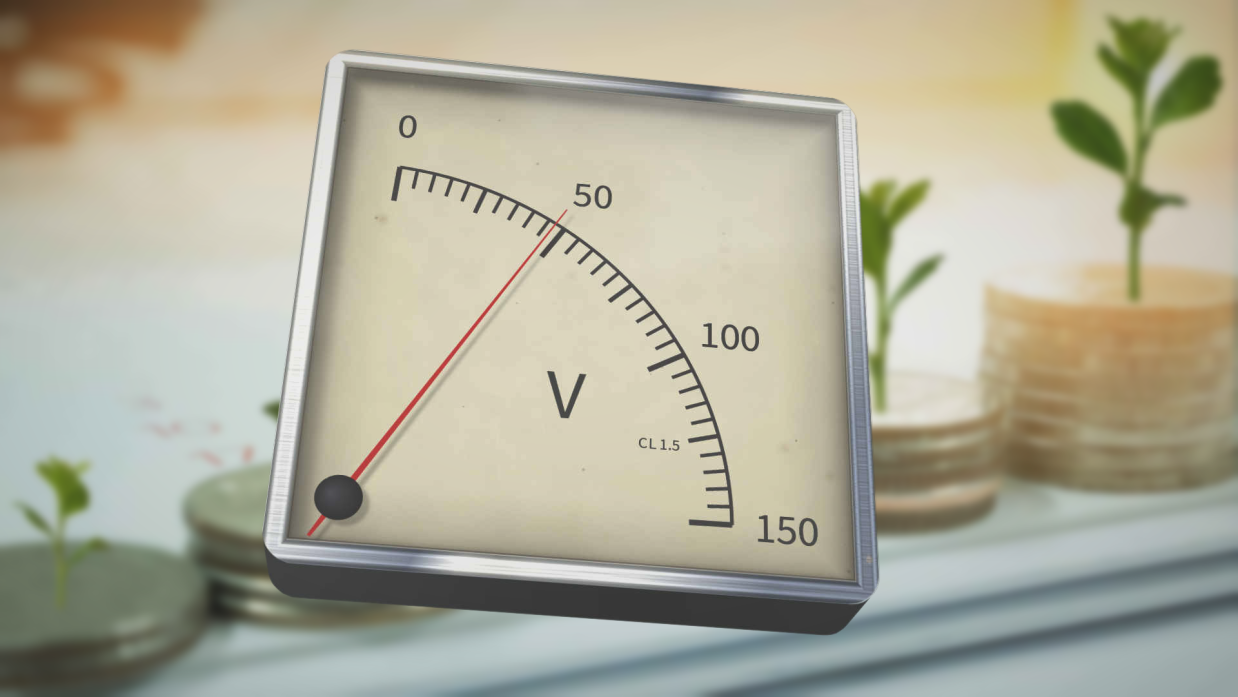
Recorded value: 47.5
